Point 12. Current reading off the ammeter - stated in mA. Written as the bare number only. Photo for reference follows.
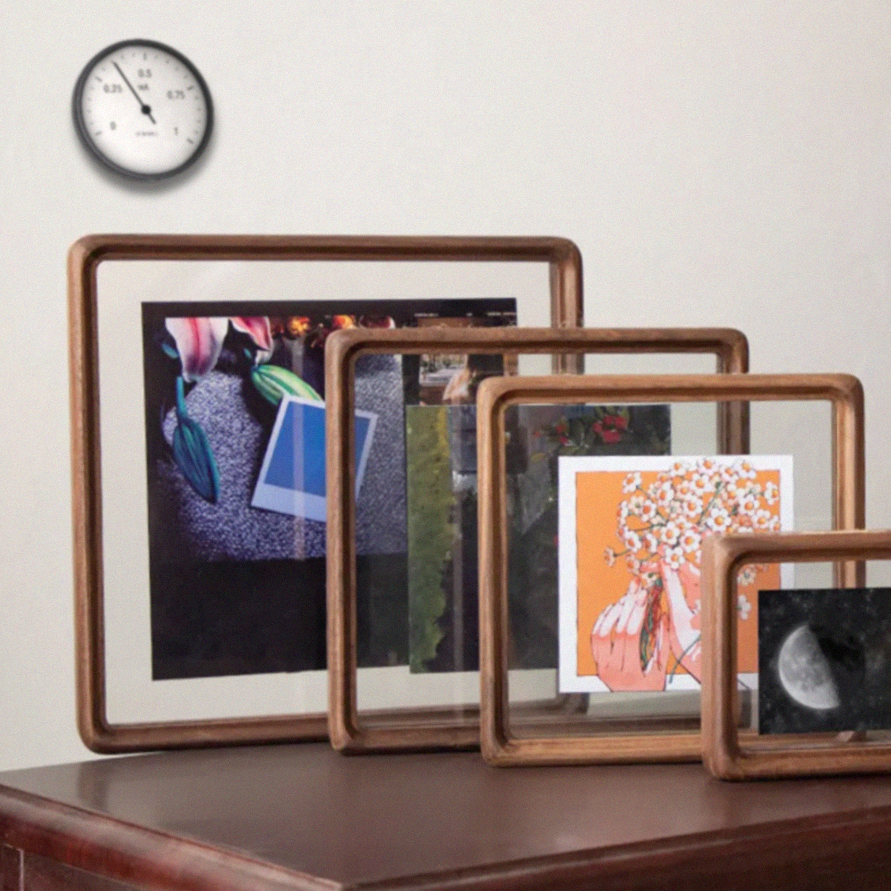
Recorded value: 0.35
